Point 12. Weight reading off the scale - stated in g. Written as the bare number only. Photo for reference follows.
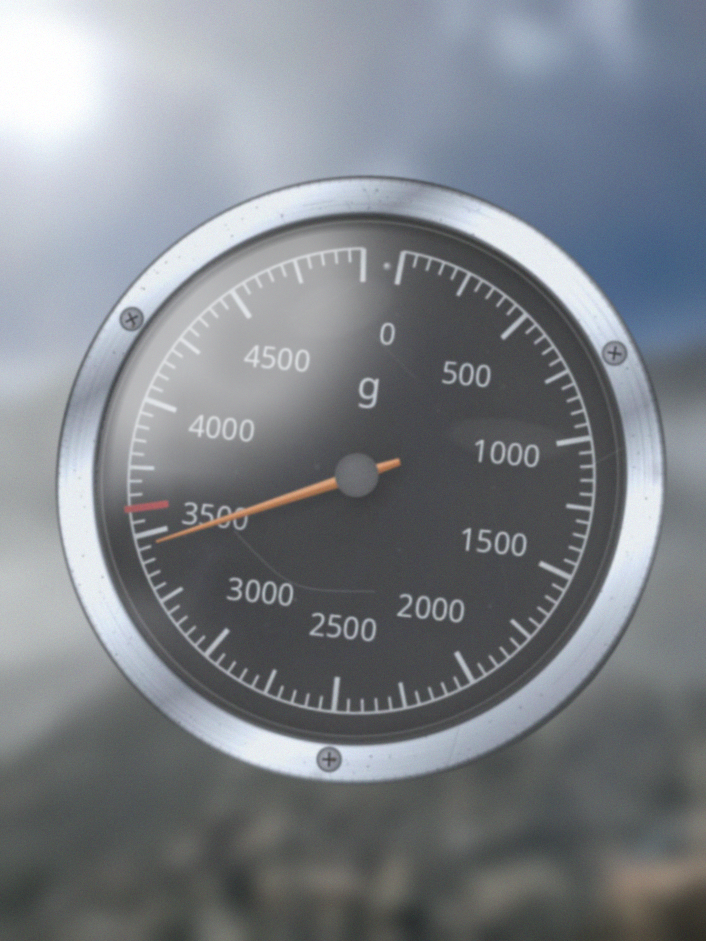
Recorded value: 3450
